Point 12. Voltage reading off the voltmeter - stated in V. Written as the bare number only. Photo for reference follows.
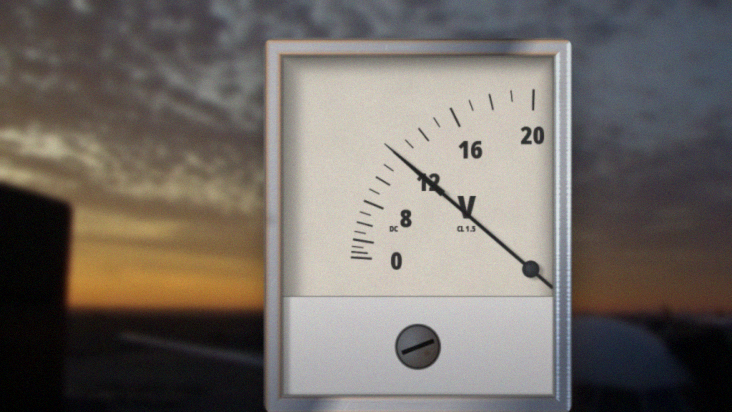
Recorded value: 12
